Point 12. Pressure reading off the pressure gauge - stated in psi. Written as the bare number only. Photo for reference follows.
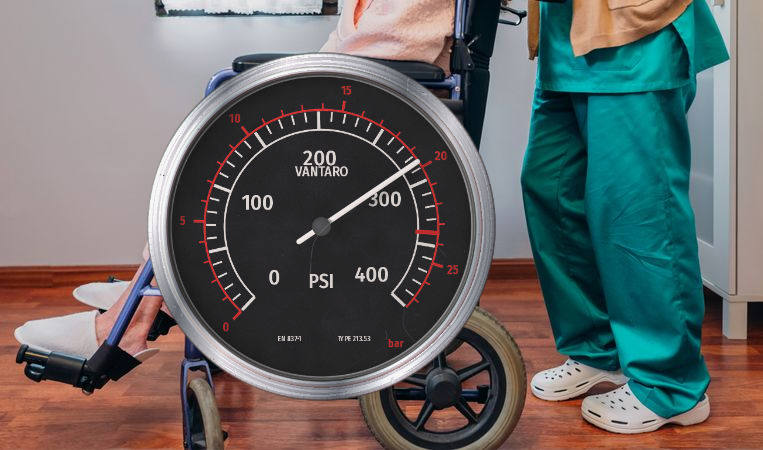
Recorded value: 285
